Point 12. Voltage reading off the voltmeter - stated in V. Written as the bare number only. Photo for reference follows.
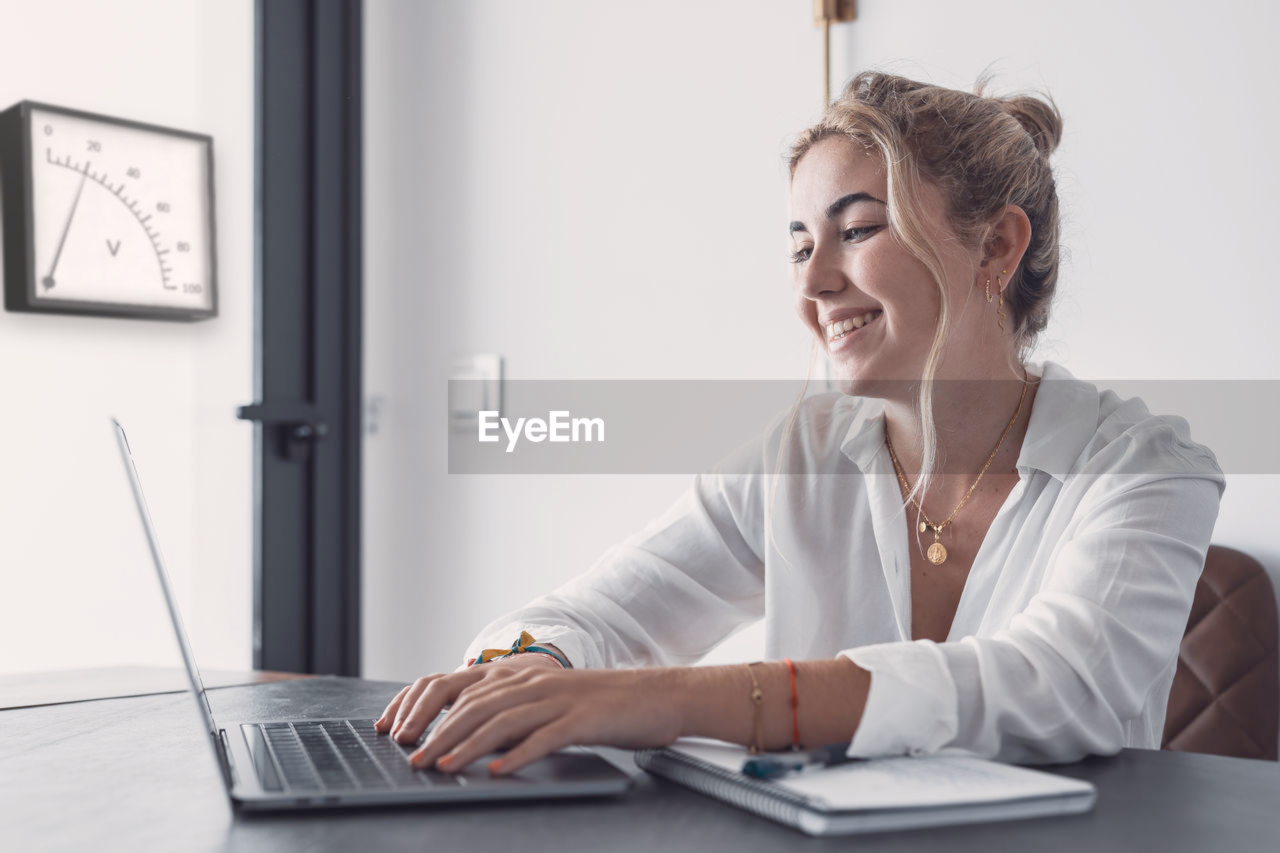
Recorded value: 20
